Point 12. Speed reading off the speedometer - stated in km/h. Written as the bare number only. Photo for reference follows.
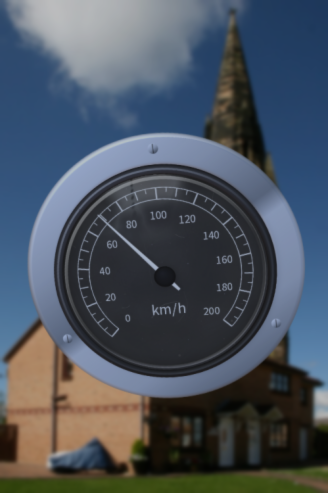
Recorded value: 70
